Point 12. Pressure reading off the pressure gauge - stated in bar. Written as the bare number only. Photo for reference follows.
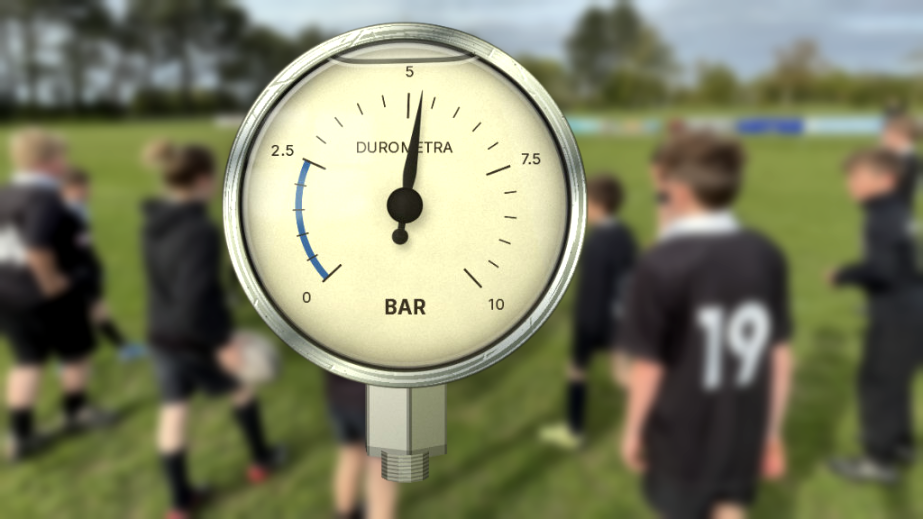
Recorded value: 5.25
